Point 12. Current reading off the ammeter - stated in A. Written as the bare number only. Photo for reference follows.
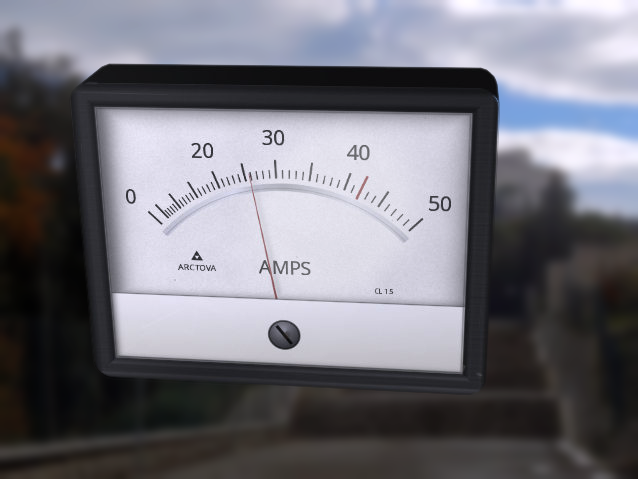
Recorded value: 26
